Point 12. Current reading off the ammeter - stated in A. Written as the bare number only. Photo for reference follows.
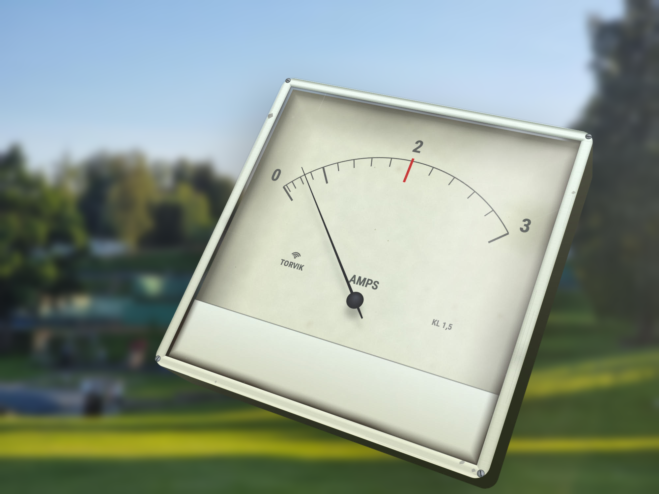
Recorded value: 0.7
